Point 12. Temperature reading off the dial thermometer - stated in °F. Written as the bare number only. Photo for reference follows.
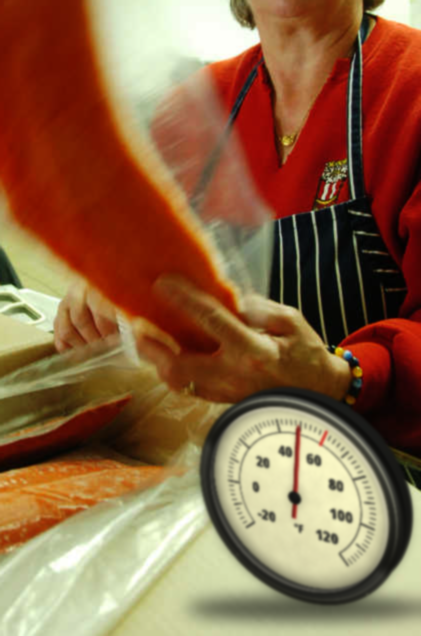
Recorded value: 50
